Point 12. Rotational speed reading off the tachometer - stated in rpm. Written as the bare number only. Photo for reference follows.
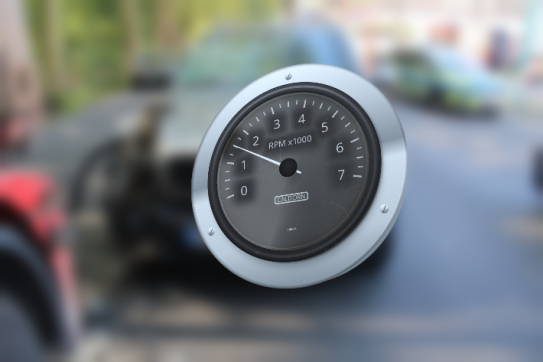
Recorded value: 1500
